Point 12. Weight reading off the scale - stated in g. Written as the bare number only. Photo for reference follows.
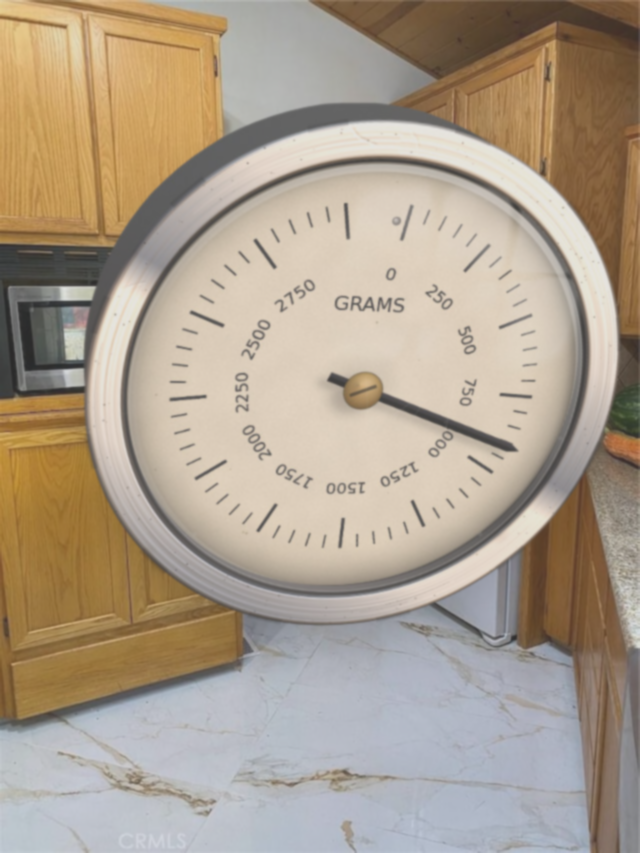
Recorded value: 900
